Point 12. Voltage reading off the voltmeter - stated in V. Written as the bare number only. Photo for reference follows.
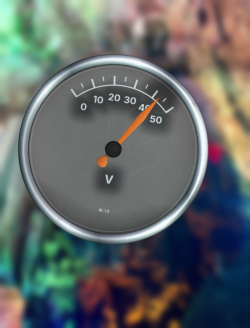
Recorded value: 42.5
